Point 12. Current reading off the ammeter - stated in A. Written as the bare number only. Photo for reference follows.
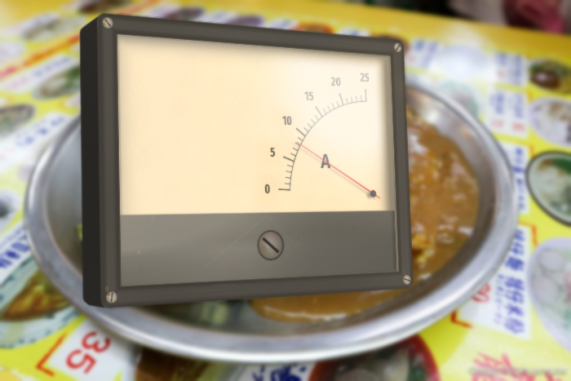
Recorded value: 8
